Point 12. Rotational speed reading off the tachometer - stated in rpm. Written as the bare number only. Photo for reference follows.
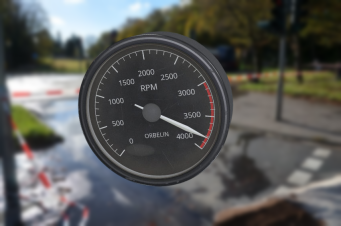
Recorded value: 3800
